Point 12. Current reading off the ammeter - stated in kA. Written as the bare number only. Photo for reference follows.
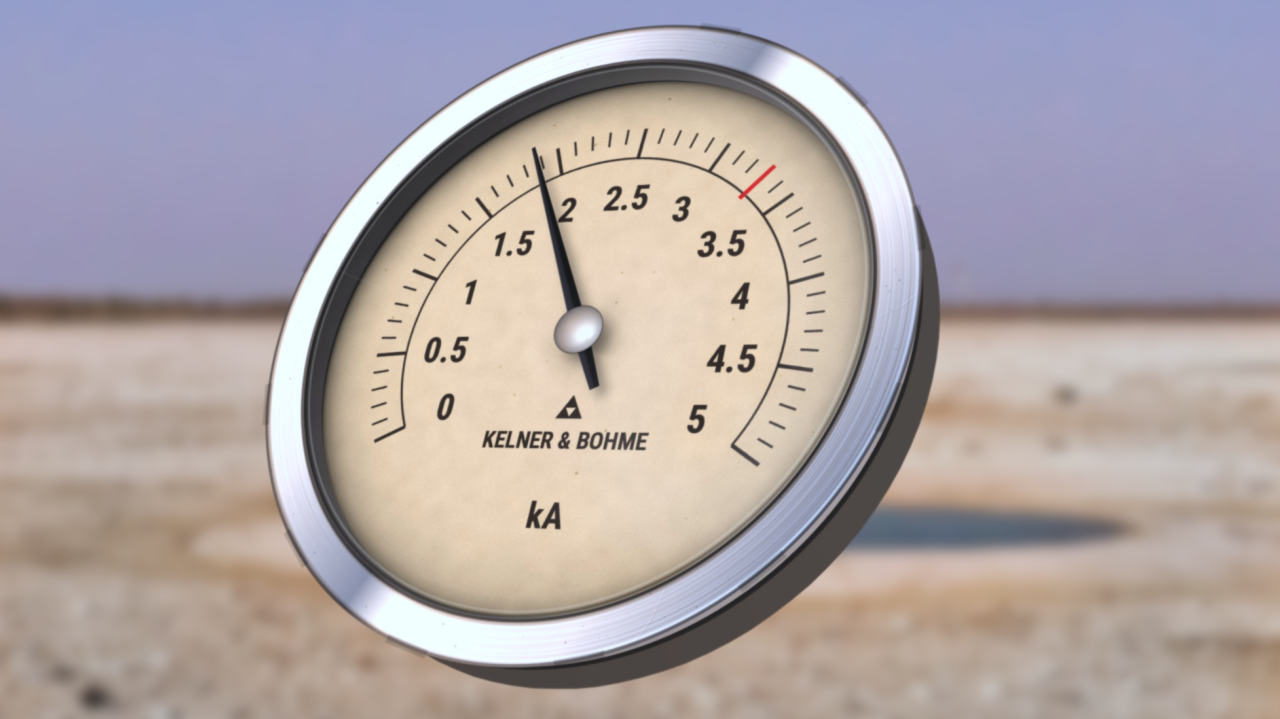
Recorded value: 1.9
